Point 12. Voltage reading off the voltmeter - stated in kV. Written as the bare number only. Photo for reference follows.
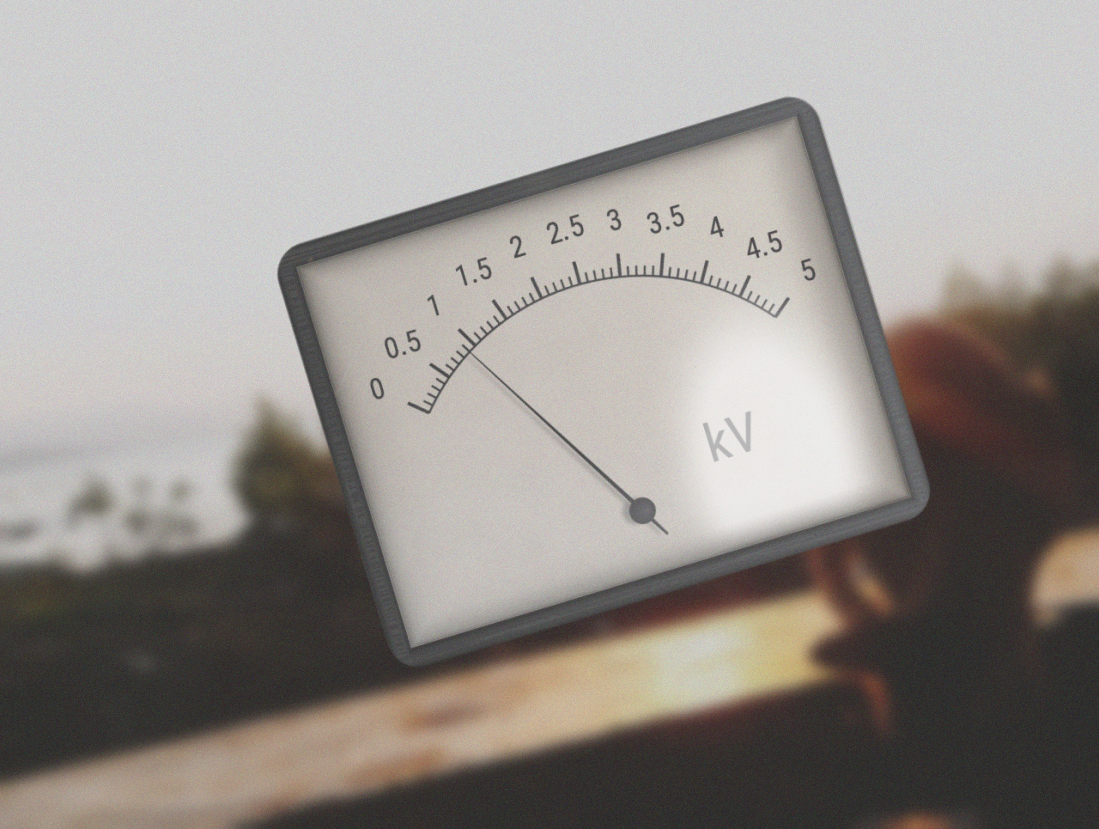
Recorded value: 0.9
